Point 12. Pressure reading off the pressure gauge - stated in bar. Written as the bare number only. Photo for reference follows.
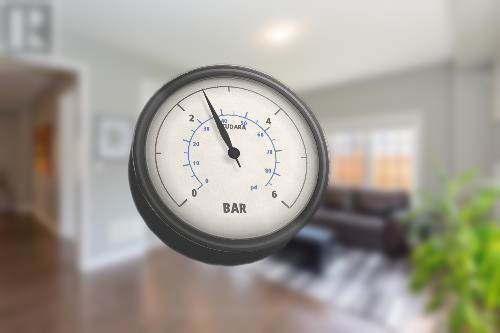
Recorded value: 2.5
